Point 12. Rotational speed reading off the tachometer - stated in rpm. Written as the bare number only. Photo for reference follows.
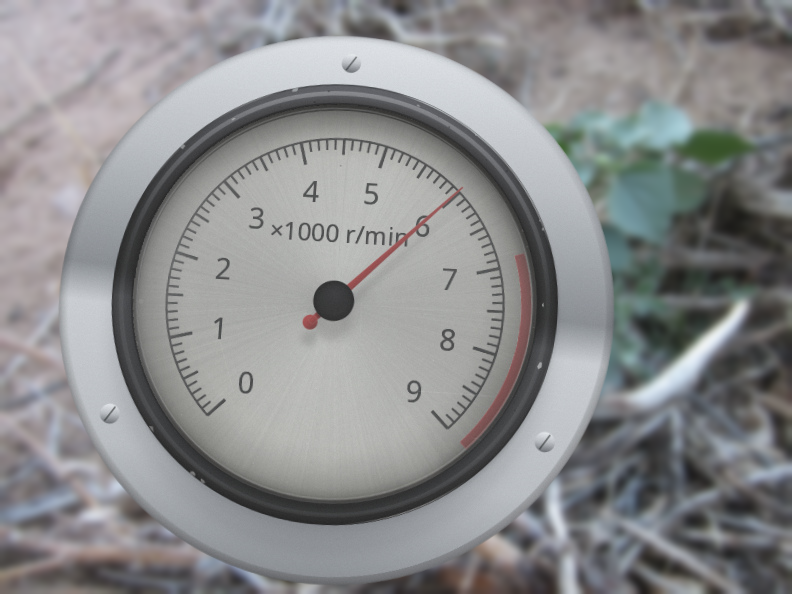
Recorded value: 6000
